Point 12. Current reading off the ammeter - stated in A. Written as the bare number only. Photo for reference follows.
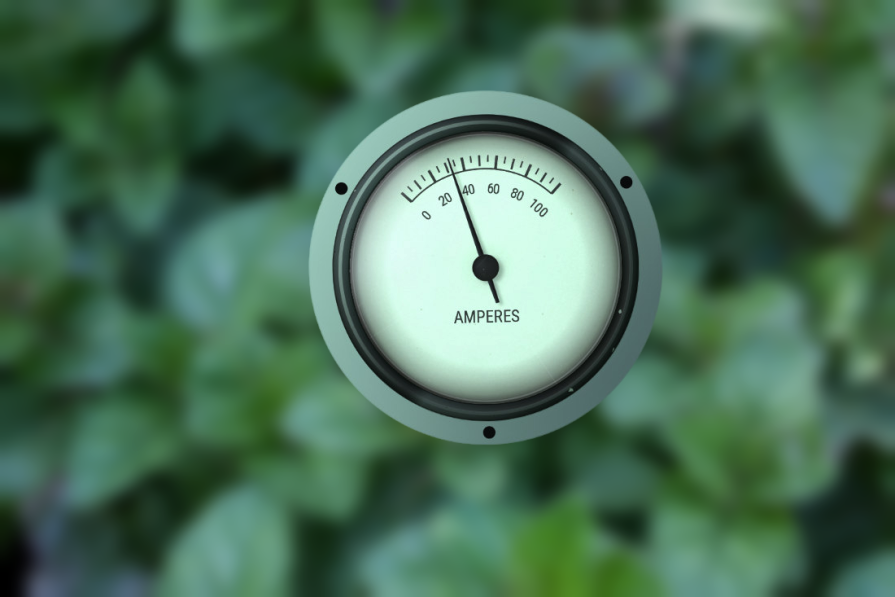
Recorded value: 32.5
